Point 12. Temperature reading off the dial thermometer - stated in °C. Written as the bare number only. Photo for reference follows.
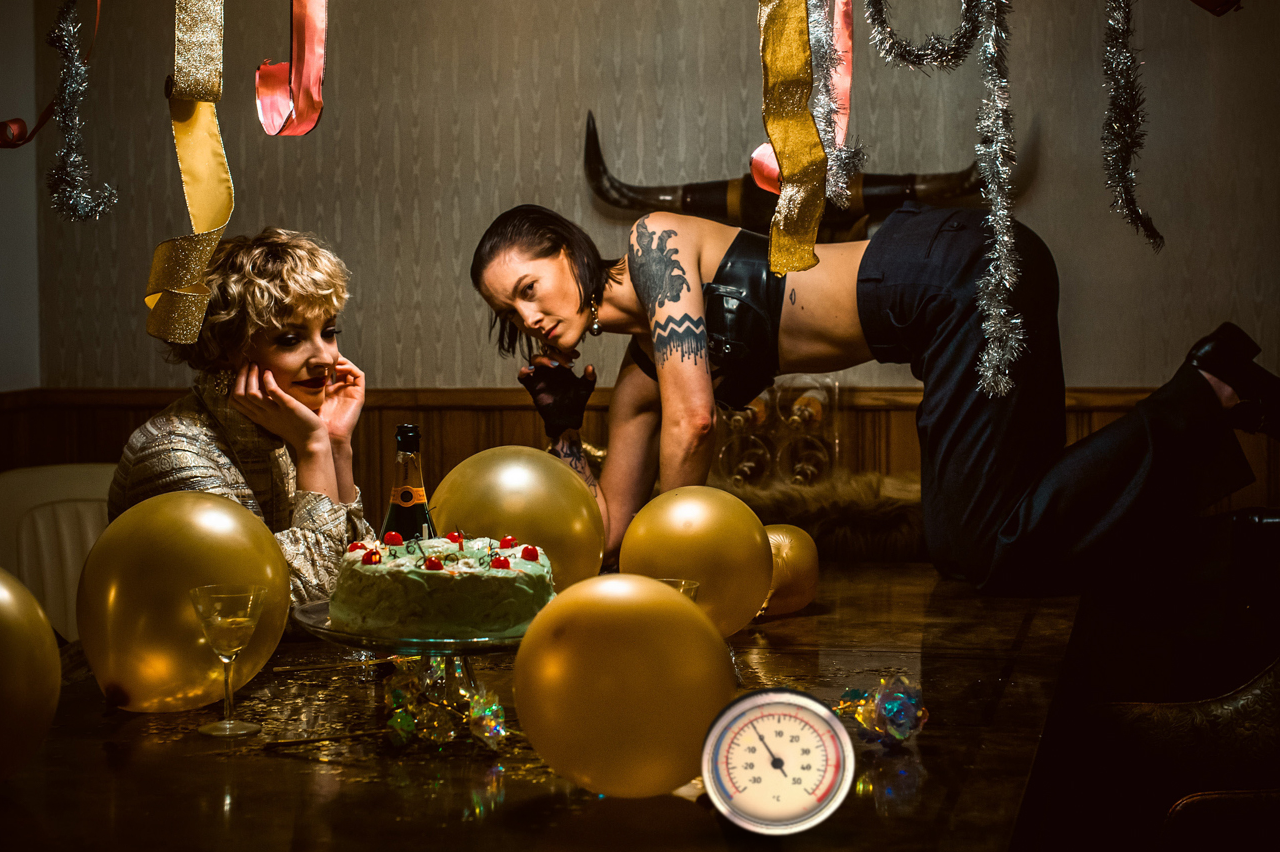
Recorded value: 0
